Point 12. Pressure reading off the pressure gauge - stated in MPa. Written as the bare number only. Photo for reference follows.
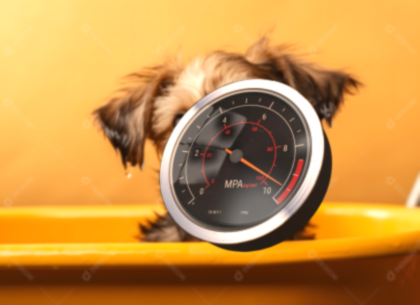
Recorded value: 9.5
